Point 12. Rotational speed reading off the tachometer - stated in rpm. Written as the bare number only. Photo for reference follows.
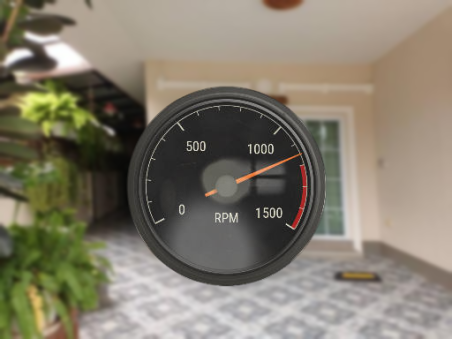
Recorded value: 1150
